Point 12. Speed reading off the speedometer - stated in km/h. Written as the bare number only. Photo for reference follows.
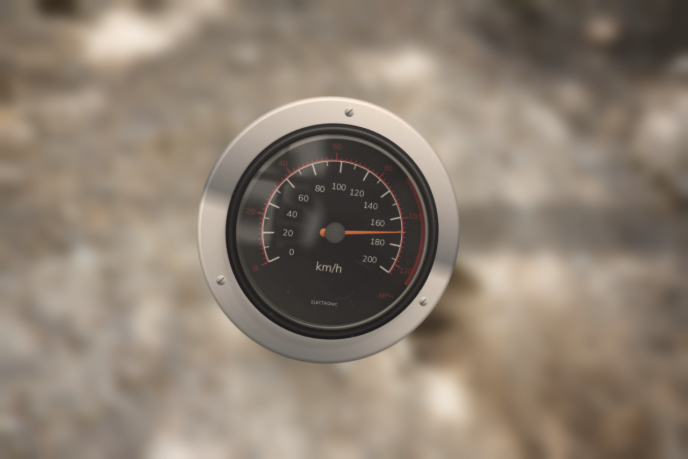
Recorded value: 170
